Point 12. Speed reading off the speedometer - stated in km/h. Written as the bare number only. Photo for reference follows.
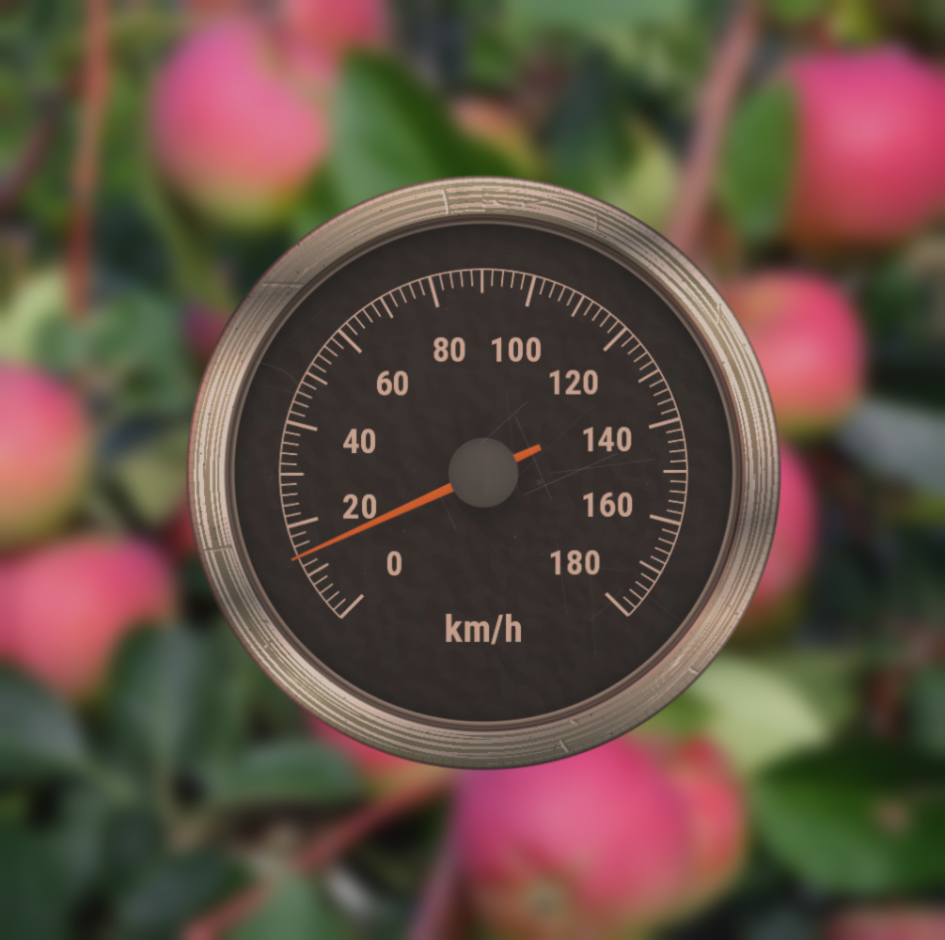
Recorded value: 14
